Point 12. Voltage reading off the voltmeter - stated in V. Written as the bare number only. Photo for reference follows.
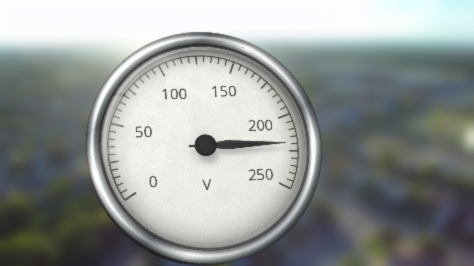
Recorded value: 220
